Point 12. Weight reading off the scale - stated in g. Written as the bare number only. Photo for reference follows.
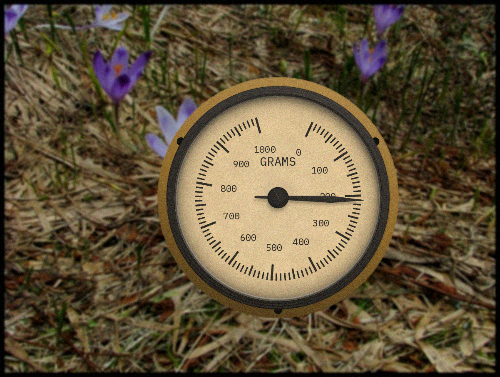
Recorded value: 210
